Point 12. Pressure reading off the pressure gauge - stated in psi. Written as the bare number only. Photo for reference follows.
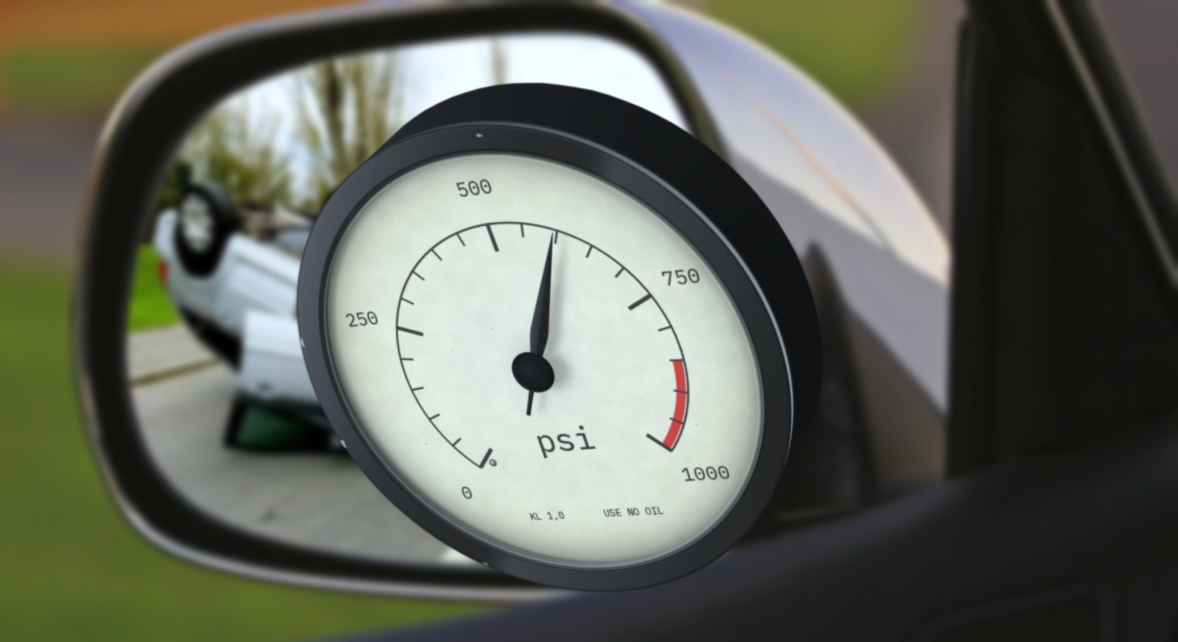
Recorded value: 600
